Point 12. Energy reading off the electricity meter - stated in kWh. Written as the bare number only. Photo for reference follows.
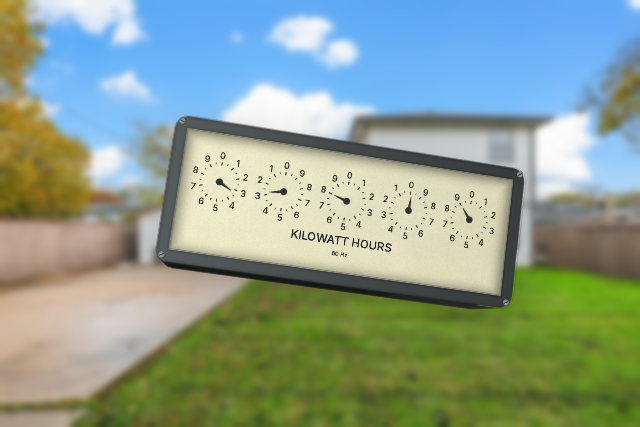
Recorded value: 32799
